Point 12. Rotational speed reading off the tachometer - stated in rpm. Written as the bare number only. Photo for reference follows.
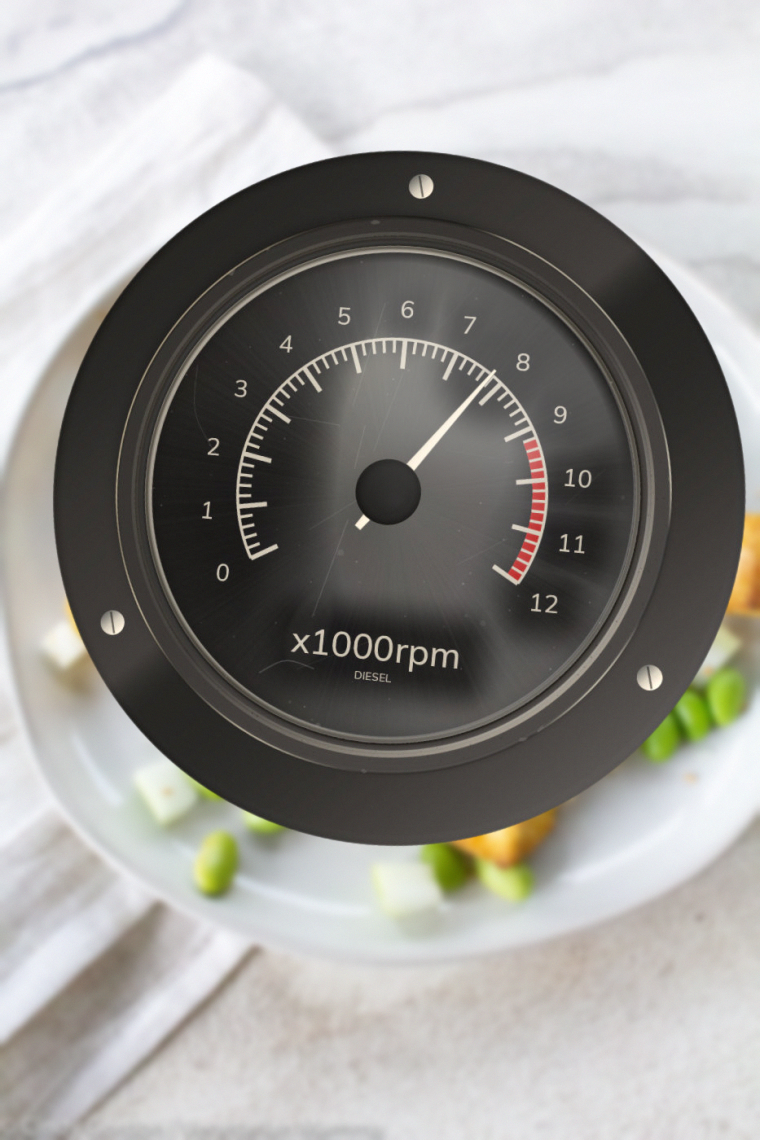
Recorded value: 7800
